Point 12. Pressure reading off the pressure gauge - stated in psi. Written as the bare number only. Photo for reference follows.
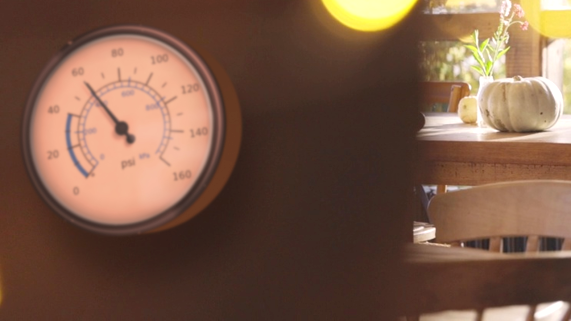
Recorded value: 60
